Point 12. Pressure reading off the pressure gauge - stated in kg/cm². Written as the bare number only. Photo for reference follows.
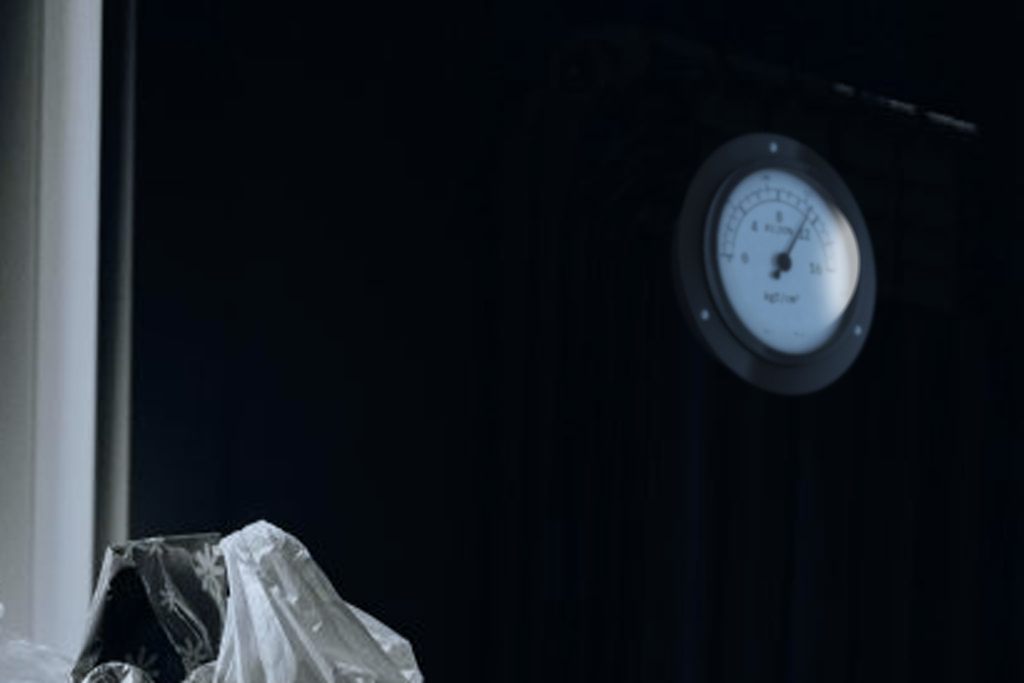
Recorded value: 11
